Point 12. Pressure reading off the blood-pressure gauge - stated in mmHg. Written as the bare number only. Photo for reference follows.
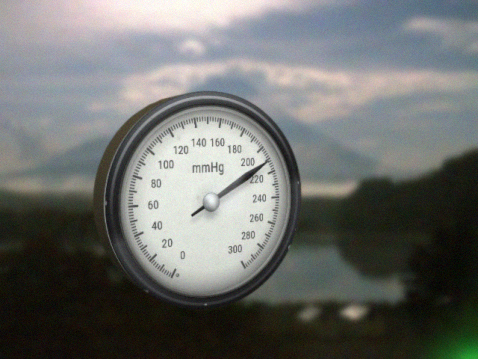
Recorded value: 210
